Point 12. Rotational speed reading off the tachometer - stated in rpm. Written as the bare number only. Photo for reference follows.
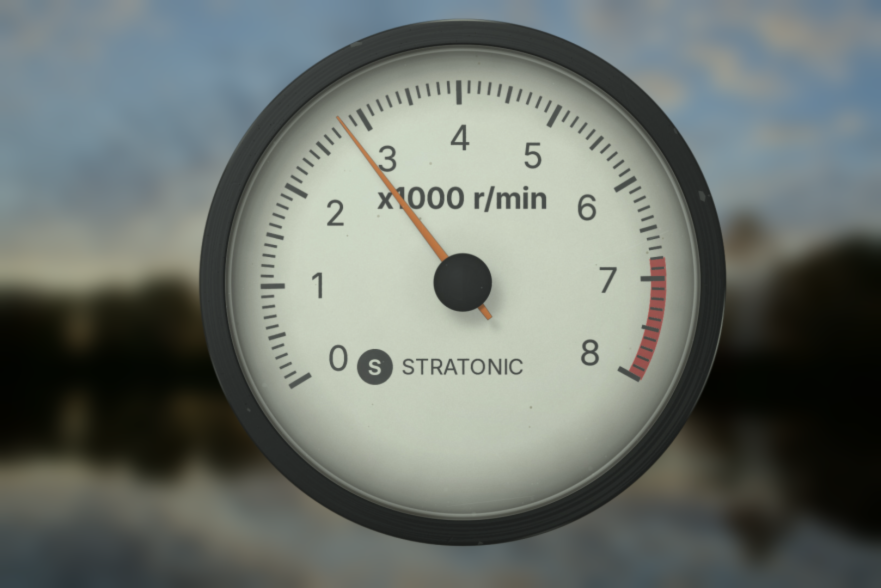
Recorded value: 2800
